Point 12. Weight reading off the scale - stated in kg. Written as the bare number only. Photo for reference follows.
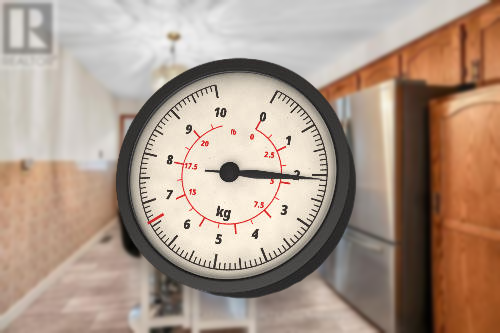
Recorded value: 2.1
